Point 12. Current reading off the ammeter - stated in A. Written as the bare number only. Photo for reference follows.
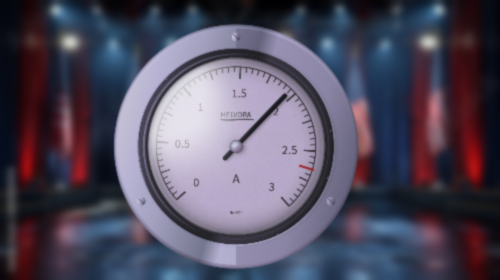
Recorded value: 1.95
